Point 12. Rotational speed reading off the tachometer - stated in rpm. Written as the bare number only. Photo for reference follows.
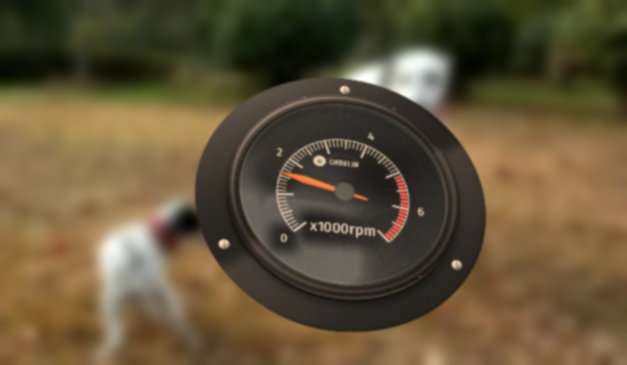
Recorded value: 1500
